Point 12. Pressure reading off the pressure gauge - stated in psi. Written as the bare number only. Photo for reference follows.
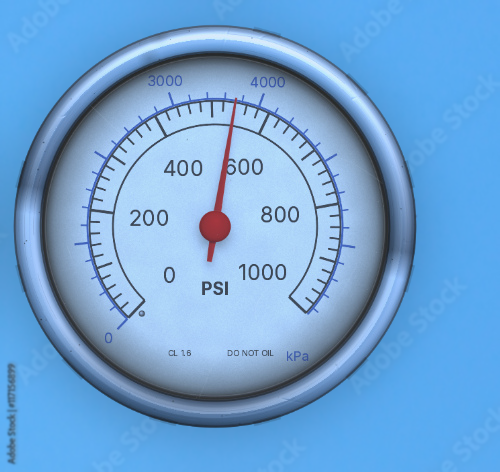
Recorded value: 540
